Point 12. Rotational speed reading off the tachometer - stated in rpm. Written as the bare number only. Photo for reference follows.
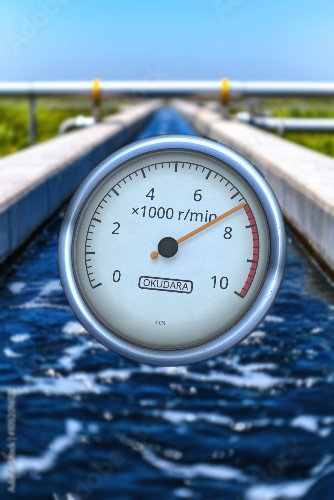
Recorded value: 7400
